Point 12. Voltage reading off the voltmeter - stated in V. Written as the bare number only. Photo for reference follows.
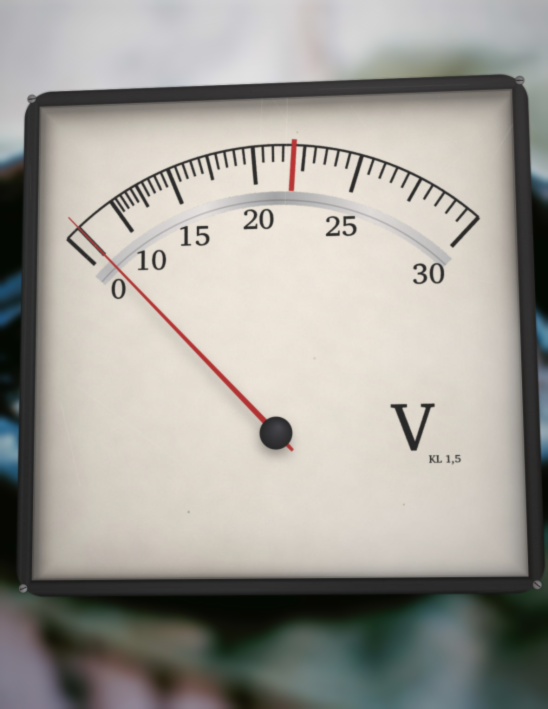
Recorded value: 5
